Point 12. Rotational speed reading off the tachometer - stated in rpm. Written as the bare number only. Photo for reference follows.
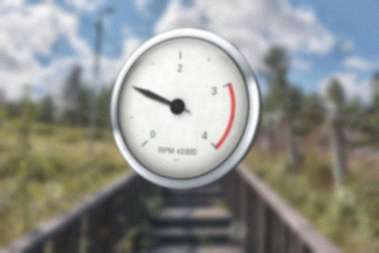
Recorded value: 1000
